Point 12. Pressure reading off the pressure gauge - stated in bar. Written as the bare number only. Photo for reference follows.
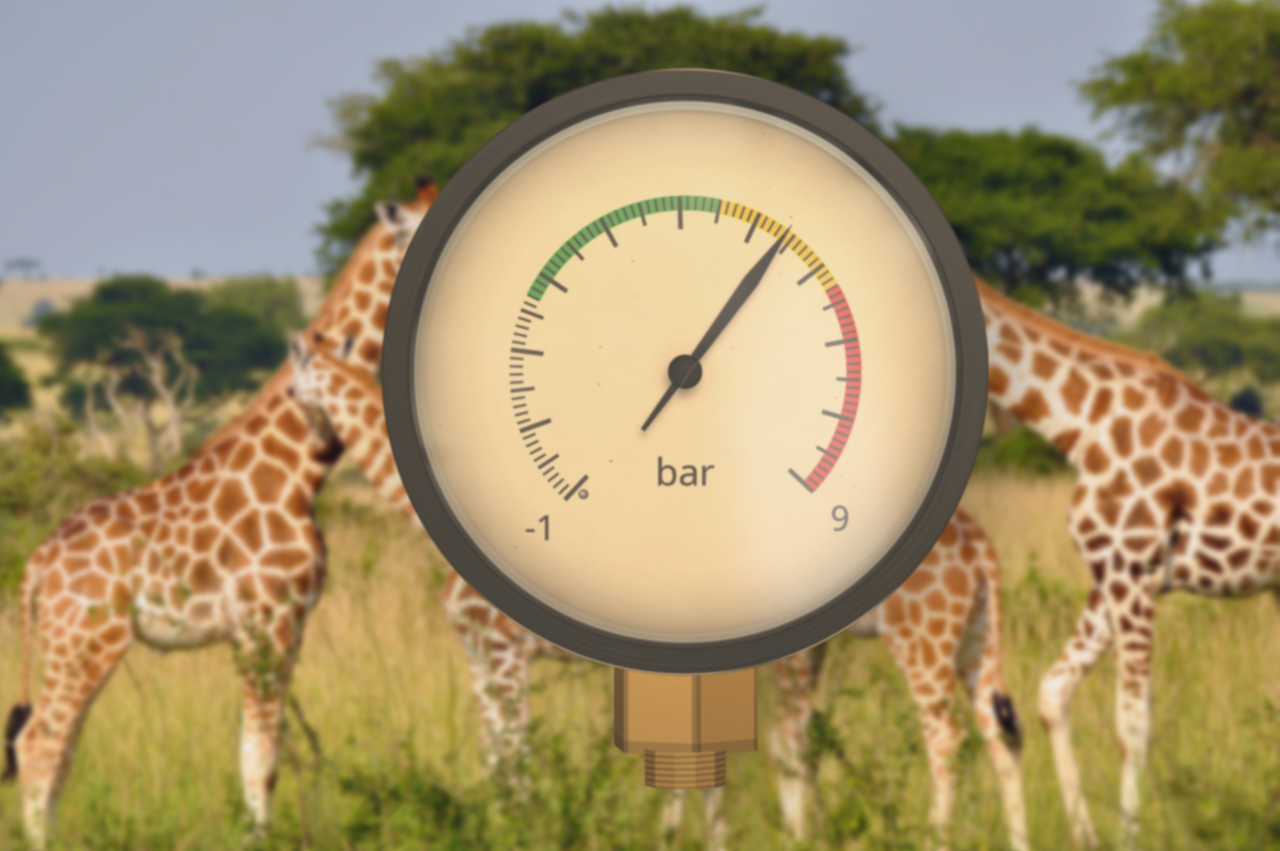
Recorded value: 5.4
